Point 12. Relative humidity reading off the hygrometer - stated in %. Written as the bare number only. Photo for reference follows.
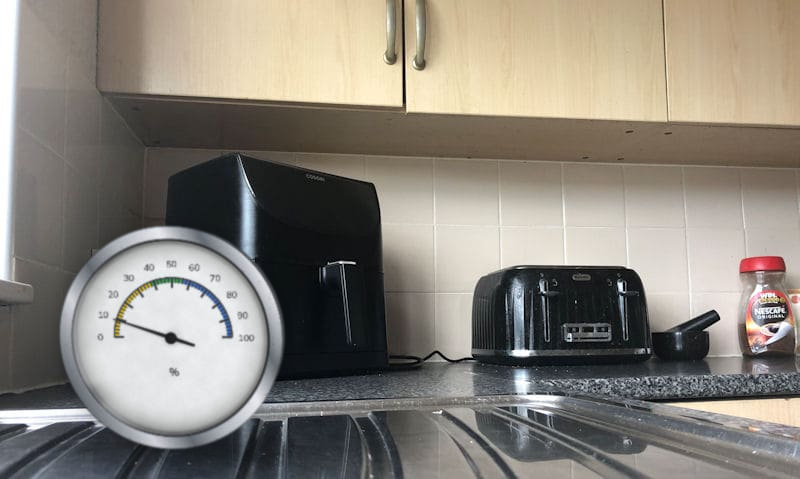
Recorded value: 10
